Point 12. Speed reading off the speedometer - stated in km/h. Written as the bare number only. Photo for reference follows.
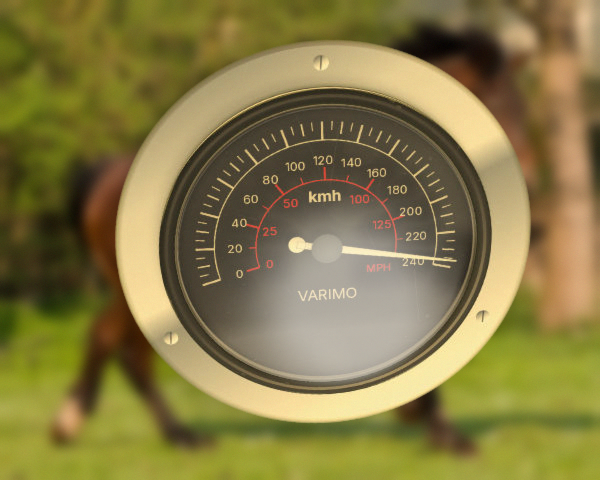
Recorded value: 235
